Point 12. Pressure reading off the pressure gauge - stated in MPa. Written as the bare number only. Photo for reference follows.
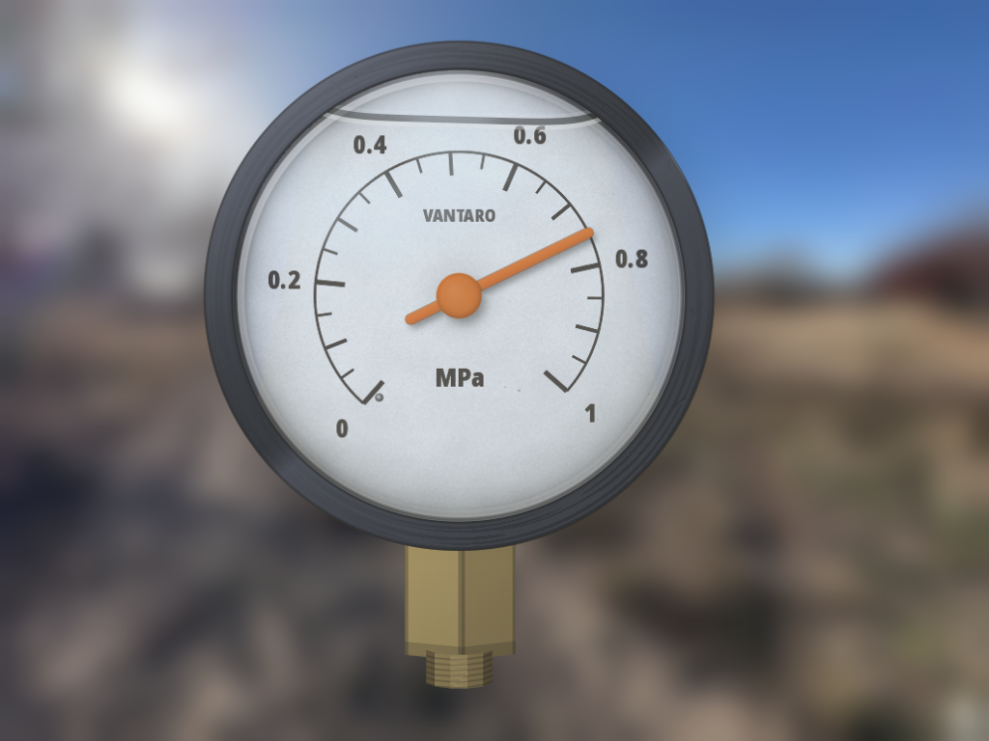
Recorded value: 0.75
